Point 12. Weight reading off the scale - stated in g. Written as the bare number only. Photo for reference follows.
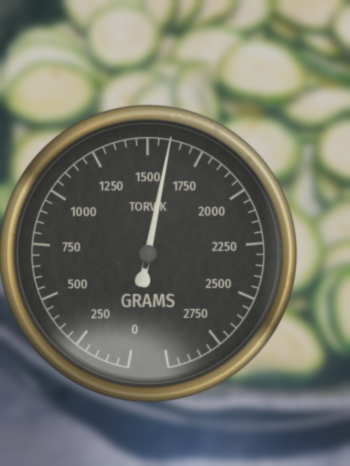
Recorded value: 1600
